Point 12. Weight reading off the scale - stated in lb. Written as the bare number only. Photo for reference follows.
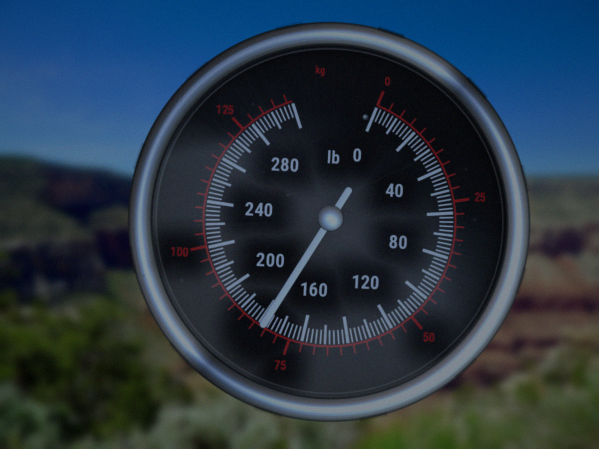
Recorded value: 178
